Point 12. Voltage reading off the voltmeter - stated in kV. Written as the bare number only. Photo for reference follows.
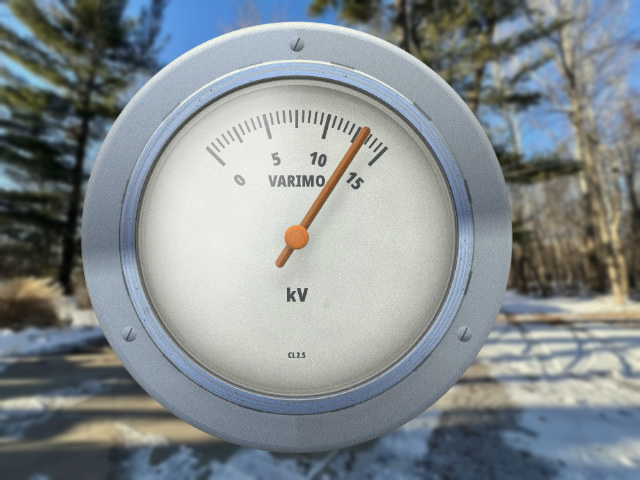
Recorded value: 13
